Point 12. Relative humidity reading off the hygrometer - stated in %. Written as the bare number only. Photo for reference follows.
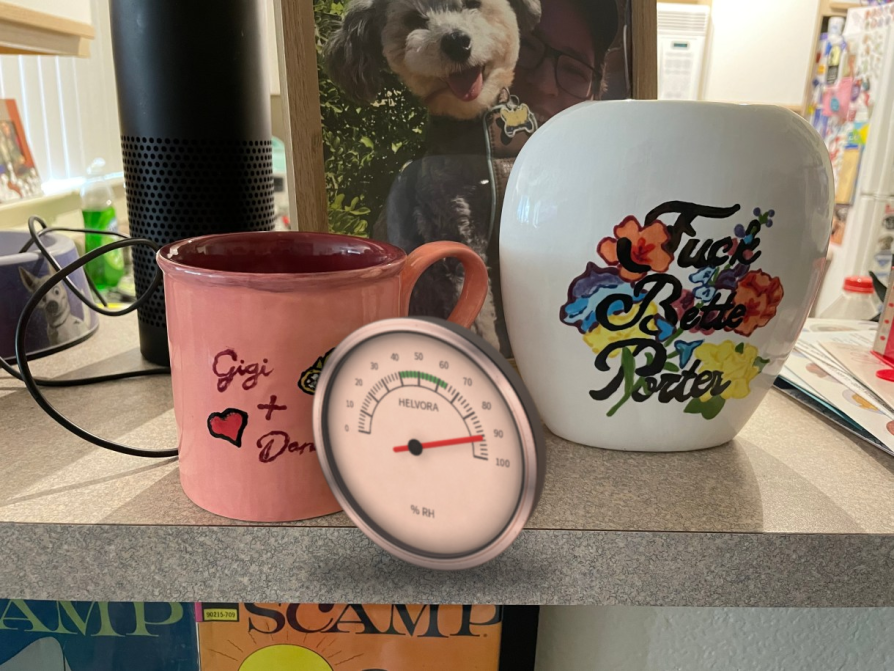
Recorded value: 90
